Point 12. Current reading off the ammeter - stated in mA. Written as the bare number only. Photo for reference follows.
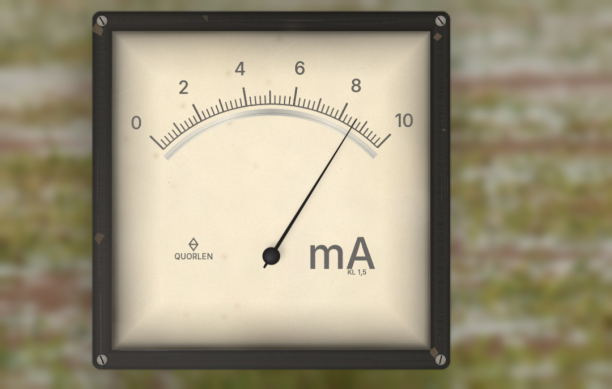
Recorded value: 8.6
